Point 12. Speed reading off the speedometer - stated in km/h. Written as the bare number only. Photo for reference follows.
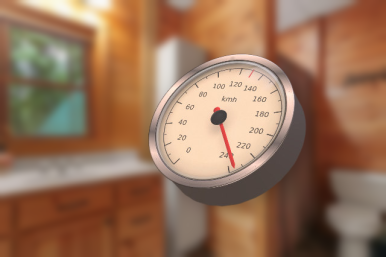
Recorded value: 235
